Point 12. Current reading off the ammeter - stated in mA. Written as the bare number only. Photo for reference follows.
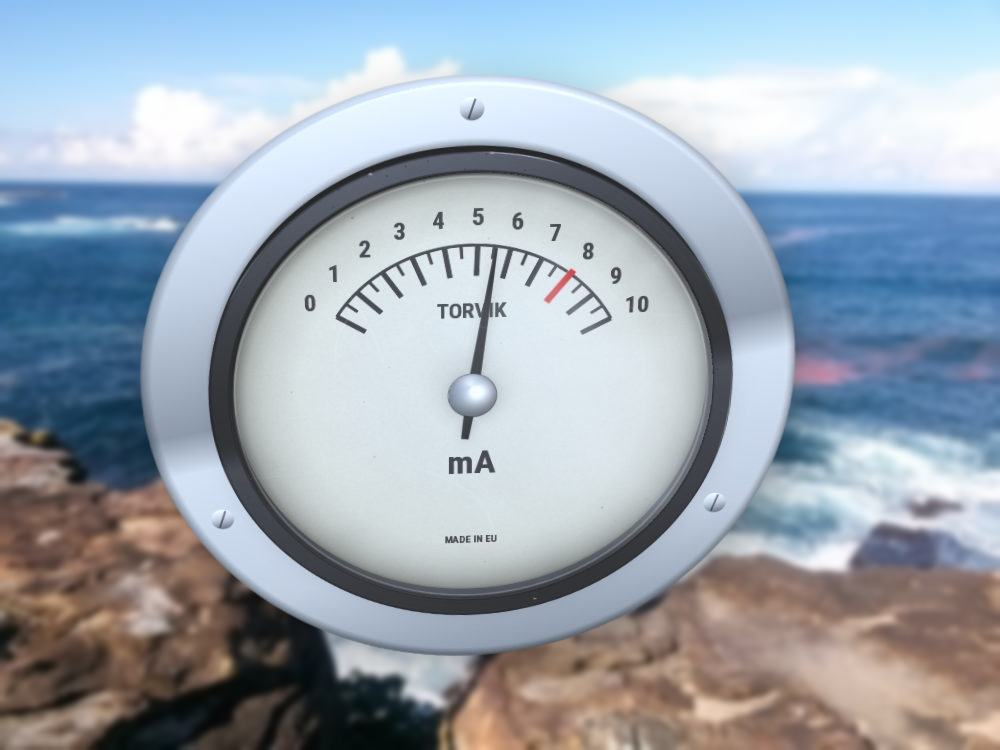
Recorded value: 5.5
